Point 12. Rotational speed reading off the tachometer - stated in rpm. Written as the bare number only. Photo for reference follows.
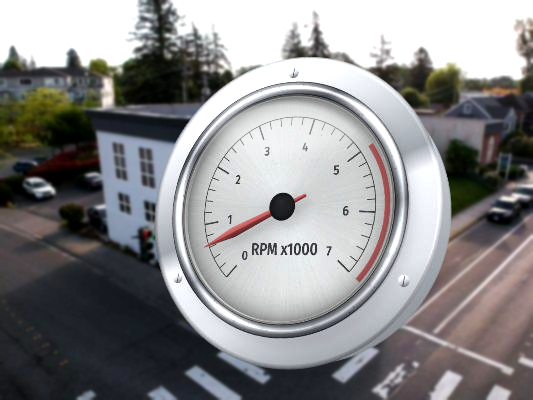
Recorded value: 600
